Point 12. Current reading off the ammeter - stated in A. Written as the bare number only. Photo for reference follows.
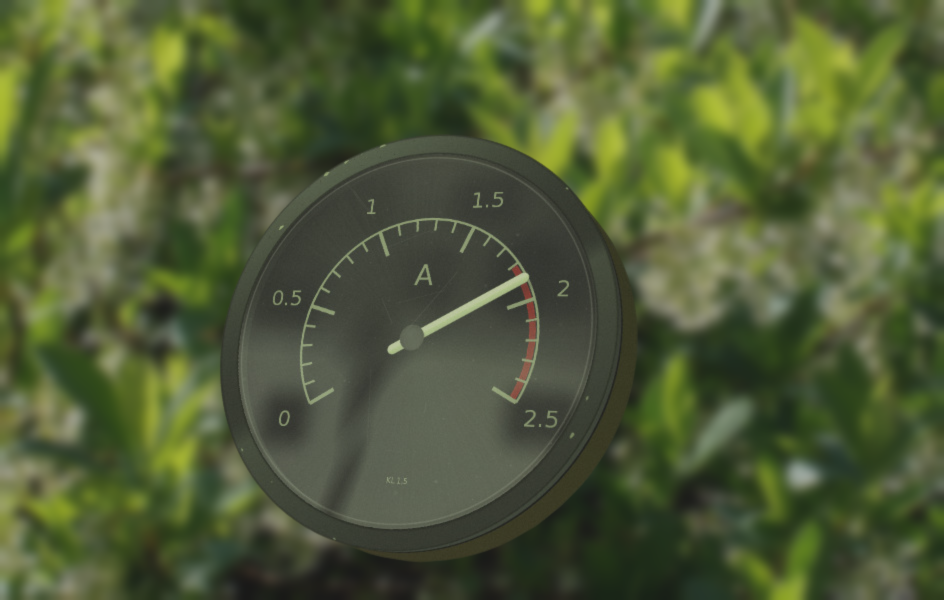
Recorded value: 1.9
